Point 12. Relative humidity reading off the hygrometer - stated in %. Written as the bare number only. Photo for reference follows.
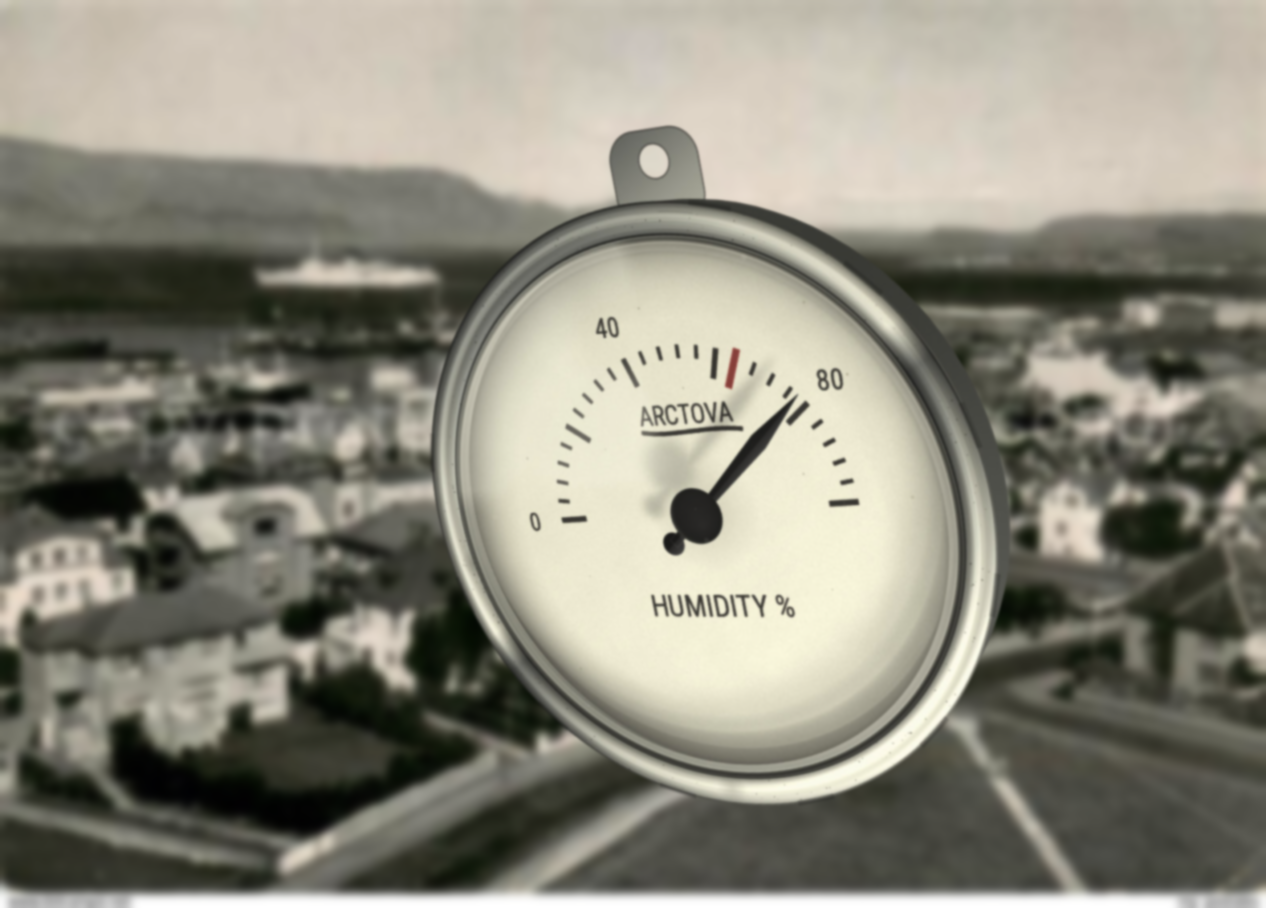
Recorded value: 78
